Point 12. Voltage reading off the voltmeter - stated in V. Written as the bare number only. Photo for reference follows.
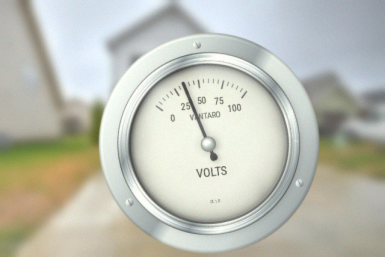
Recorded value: 35
